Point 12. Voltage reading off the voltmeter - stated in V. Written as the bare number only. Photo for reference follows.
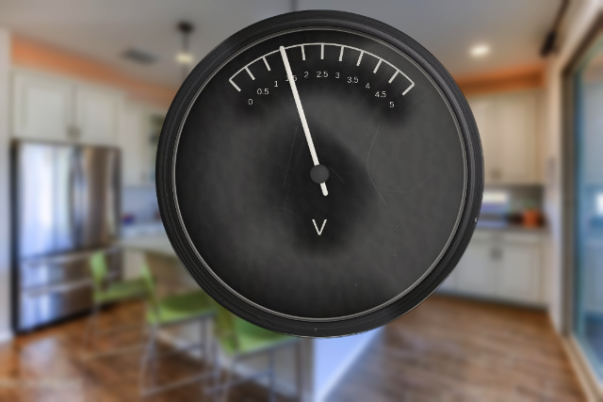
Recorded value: 1.5
